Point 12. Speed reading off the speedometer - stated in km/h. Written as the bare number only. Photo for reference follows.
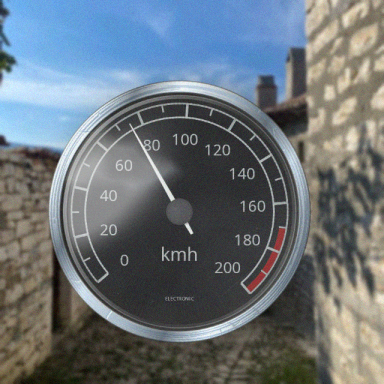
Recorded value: 75
